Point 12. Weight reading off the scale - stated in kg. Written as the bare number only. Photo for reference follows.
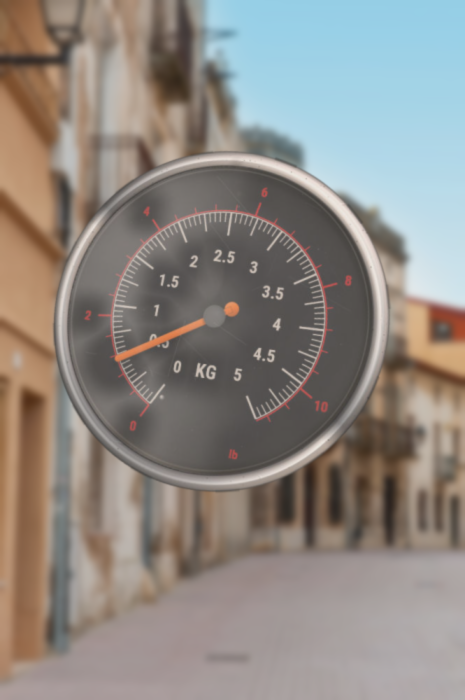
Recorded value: 0.5
